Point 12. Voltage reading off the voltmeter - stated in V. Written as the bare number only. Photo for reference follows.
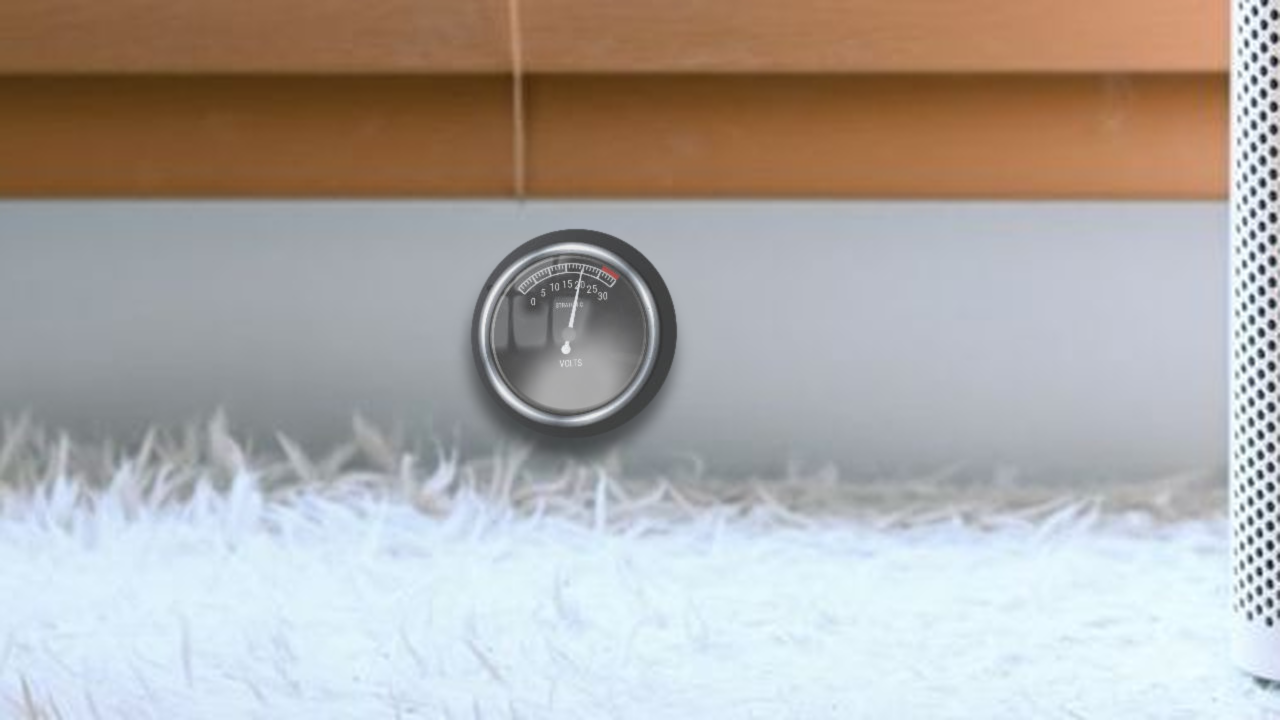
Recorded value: 20
